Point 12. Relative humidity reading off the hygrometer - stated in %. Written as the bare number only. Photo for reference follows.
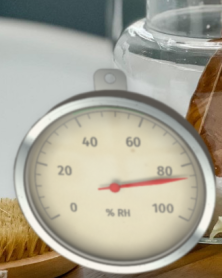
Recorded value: 84
